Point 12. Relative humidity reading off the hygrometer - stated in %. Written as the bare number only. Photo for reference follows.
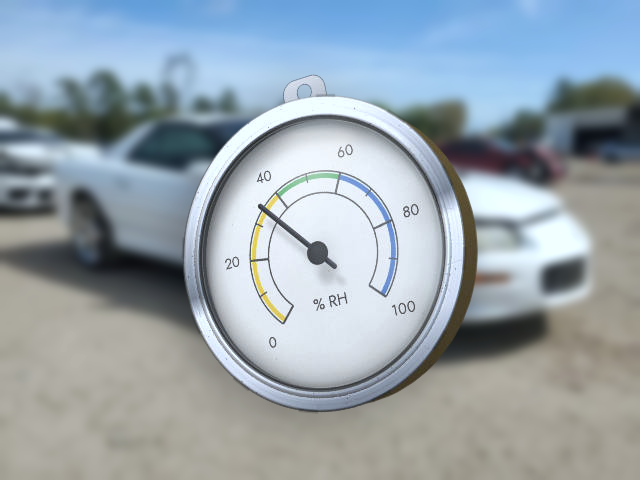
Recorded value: 35
